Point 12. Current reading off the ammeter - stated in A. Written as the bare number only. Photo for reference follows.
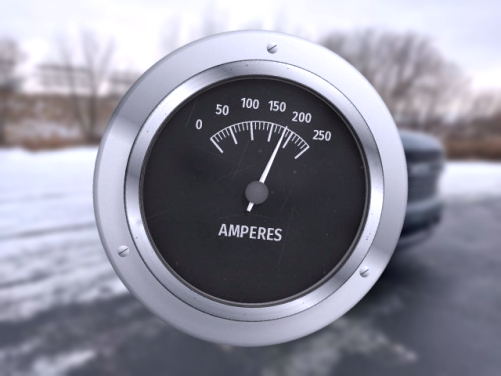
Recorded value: 180
